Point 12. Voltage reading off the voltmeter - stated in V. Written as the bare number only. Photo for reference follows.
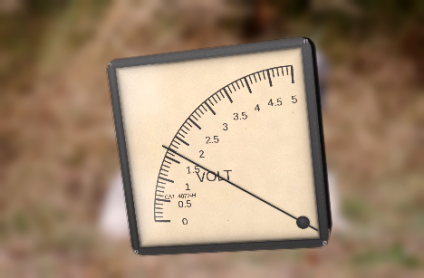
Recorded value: 1.7
